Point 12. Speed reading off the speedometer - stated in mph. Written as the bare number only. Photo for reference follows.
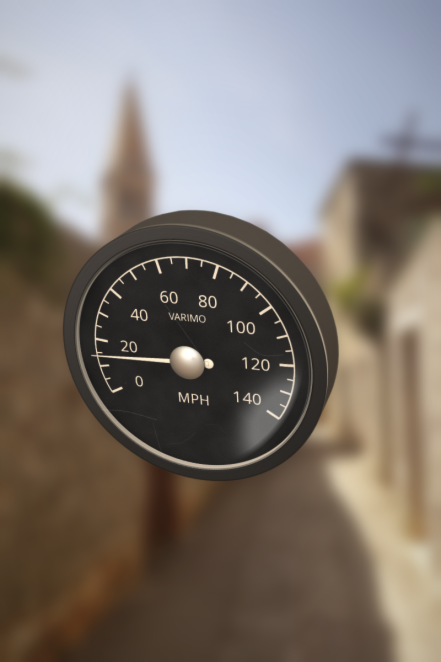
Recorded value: 15
